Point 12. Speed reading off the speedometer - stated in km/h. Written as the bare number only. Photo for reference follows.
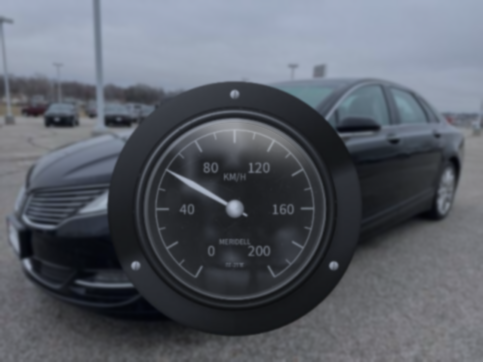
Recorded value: 60
